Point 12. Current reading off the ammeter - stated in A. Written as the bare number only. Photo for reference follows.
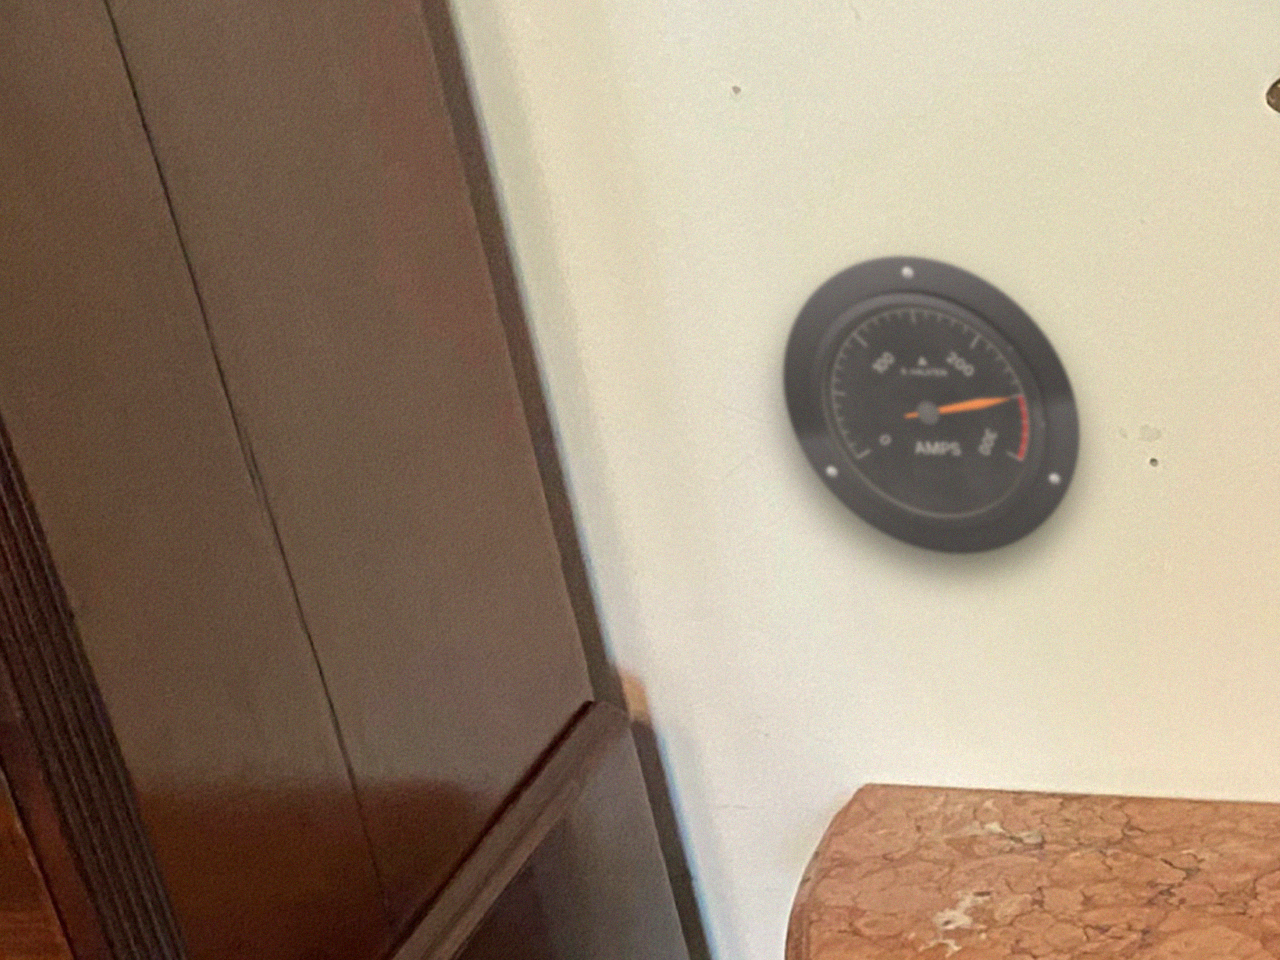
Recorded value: 250
